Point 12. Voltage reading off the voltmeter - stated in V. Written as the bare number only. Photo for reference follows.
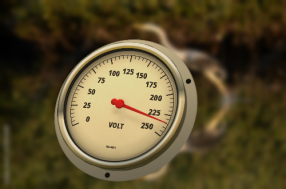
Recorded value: 235
